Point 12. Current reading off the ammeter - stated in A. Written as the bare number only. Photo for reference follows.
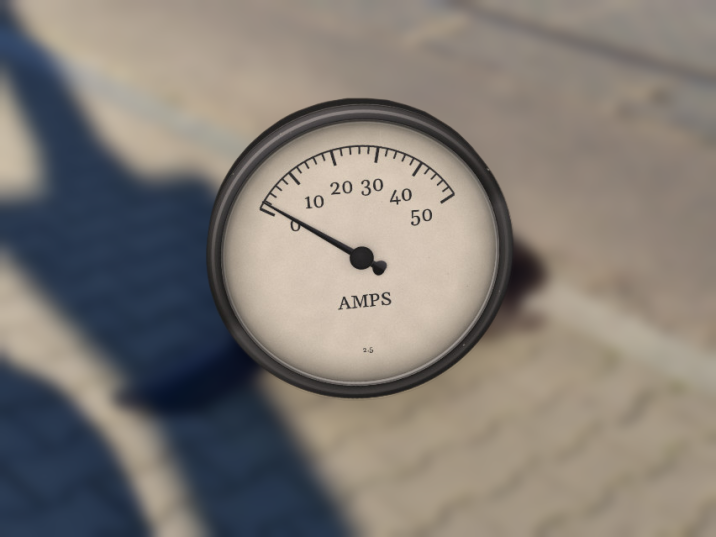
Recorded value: 2
